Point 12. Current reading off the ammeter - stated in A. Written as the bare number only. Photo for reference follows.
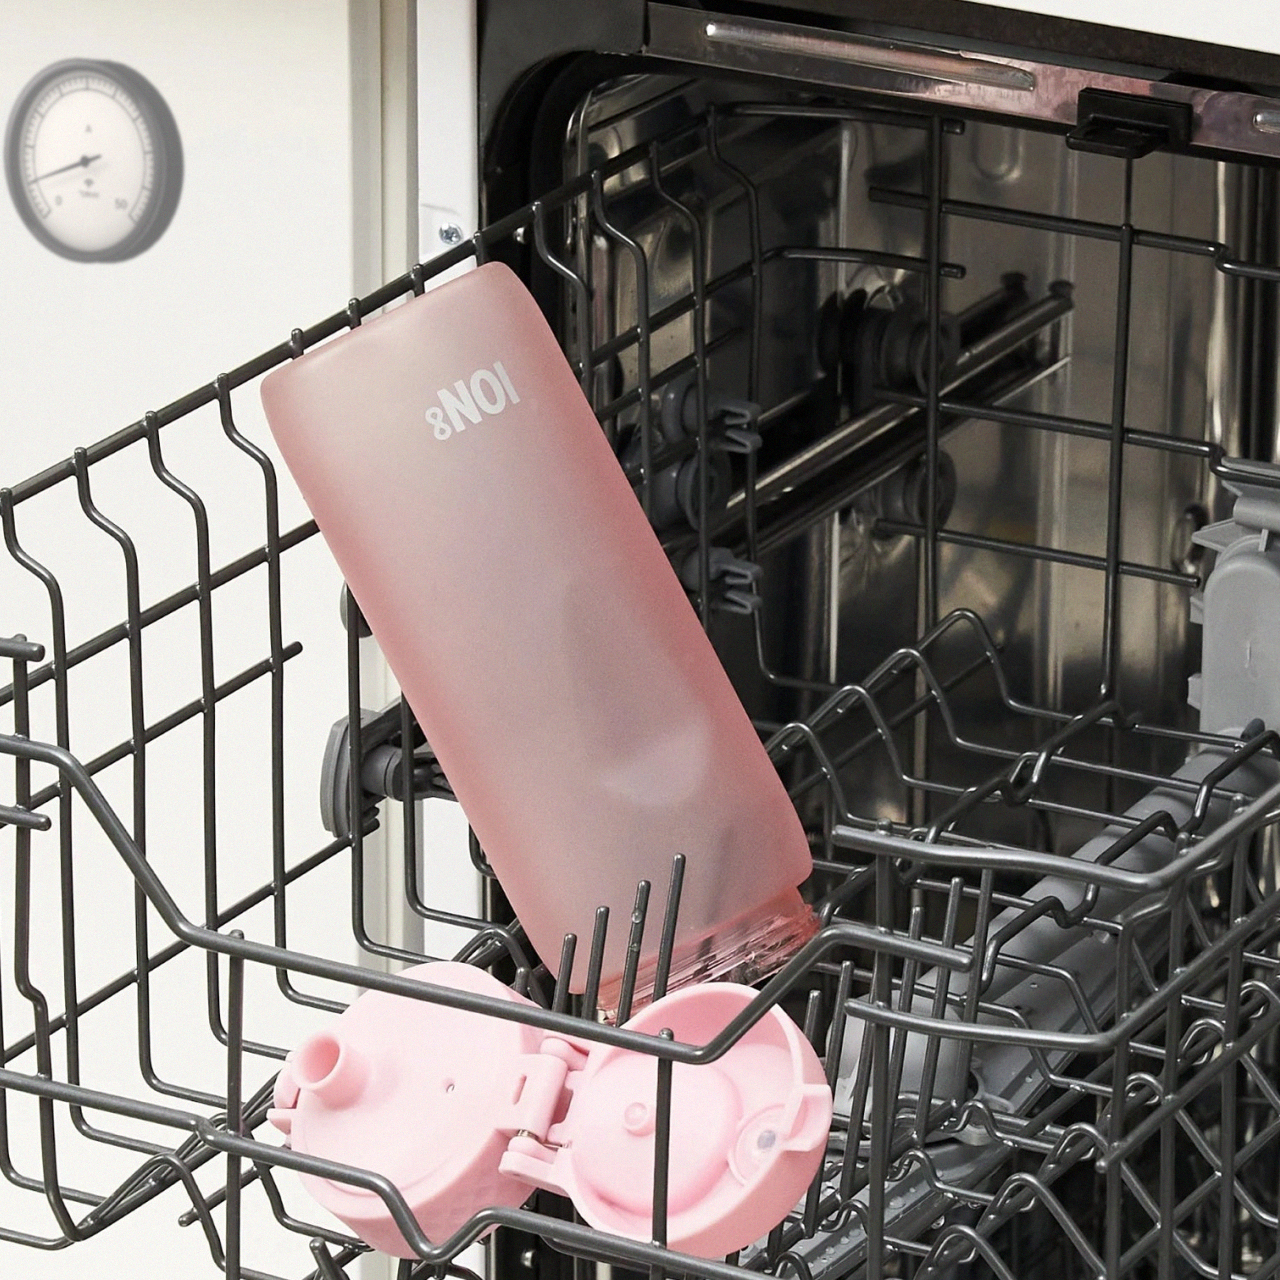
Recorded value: 5
